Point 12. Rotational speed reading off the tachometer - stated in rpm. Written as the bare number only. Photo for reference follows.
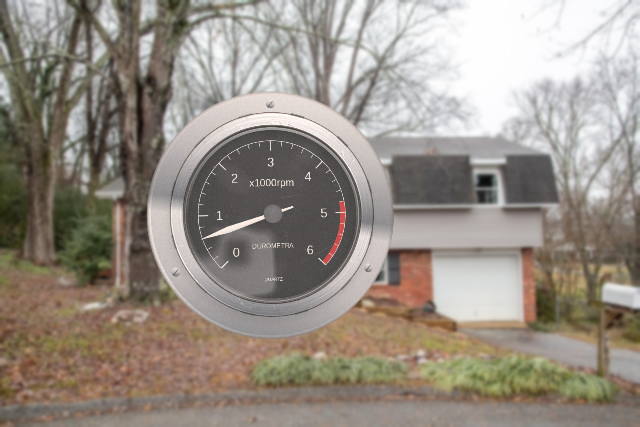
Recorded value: 600
